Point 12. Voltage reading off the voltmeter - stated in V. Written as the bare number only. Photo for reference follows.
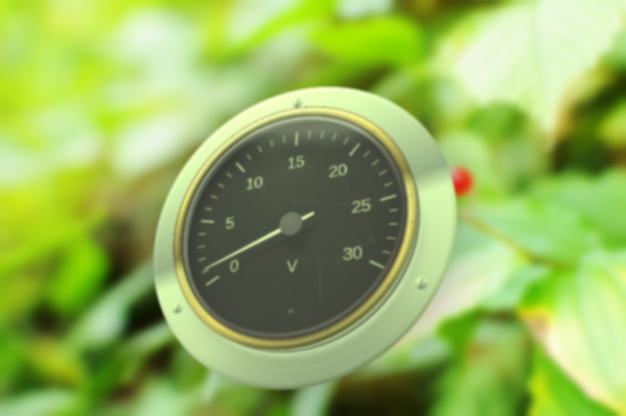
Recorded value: 1
